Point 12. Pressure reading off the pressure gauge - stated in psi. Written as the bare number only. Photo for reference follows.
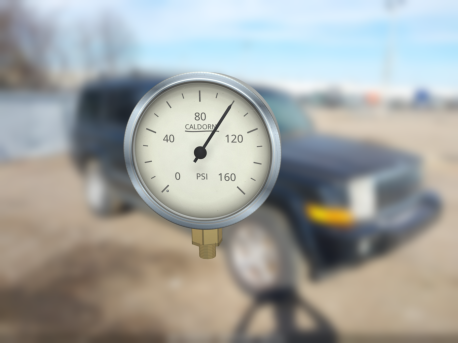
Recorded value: 100
